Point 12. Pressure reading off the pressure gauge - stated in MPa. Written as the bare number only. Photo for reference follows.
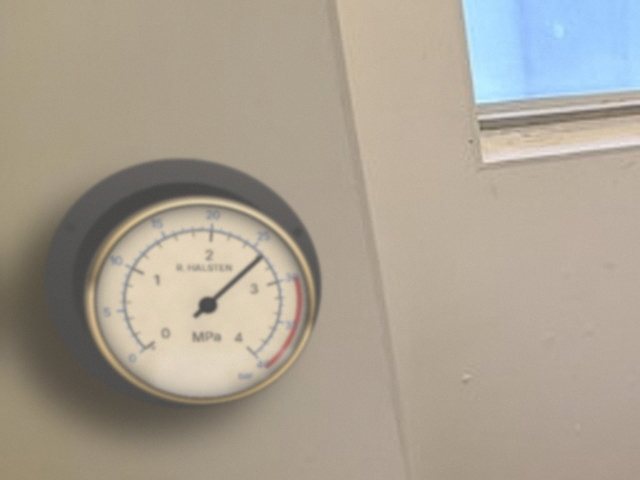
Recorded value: 2.6
